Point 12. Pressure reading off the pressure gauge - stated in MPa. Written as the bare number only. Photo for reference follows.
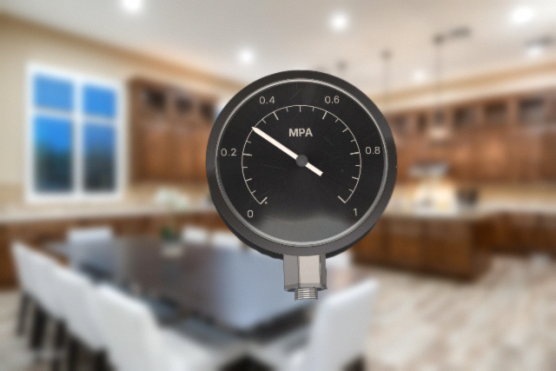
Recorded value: 0.3
